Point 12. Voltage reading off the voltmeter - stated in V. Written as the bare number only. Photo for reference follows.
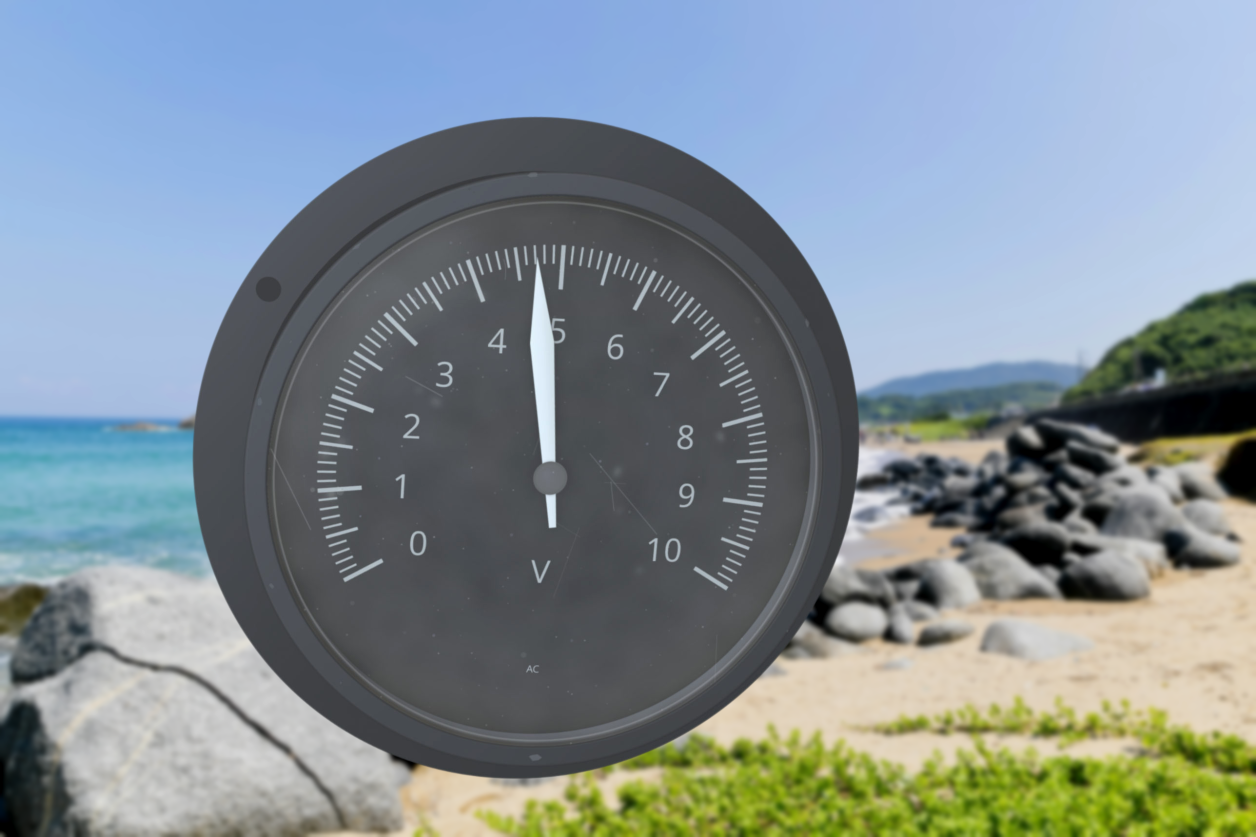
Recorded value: 4.7
